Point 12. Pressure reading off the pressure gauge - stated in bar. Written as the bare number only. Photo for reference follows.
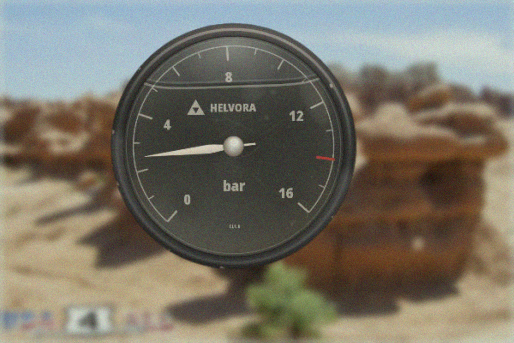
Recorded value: 2.5
